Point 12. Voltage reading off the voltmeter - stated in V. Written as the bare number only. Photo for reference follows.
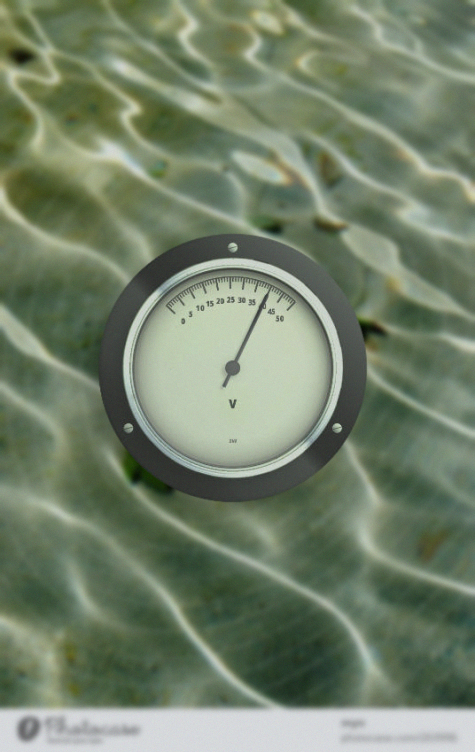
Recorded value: 40
